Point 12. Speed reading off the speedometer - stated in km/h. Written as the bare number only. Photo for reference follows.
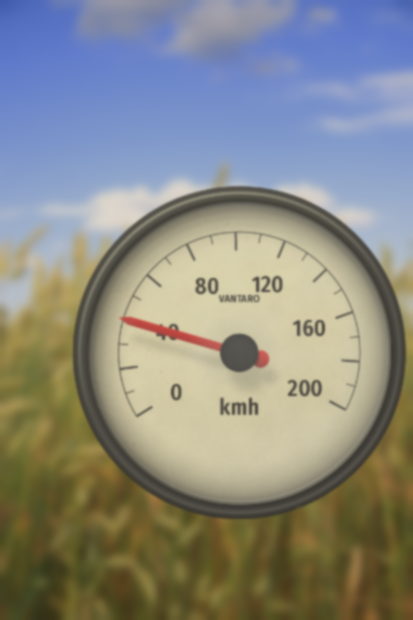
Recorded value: 40
